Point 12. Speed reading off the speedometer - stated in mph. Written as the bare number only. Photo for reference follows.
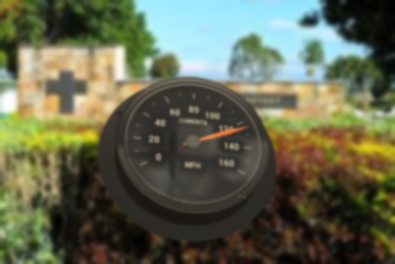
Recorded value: 125
